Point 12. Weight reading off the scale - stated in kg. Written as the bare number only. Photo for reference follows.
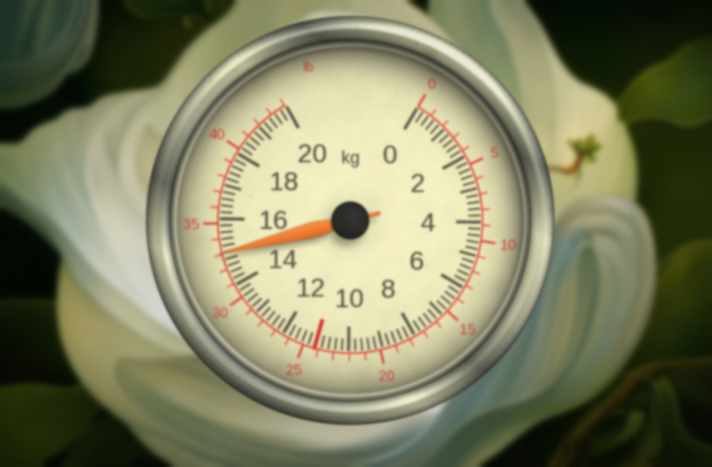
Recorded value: 15
